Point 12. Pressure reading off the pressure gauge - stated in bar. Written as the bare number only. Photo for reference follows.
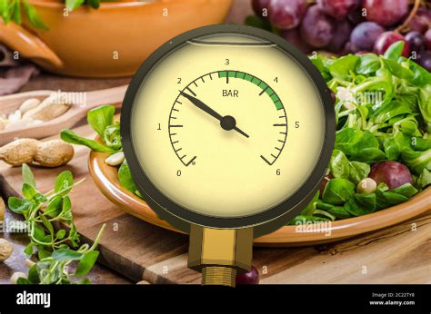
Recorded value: 1.8
